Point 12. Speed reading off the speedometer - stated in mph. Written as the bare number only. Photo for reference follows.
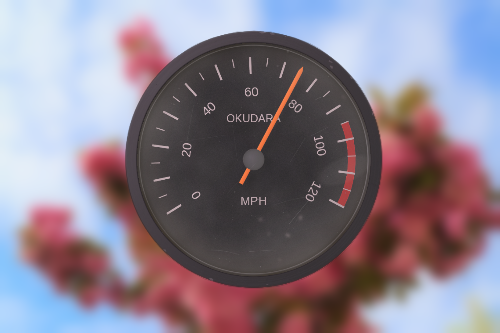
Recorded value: 75
